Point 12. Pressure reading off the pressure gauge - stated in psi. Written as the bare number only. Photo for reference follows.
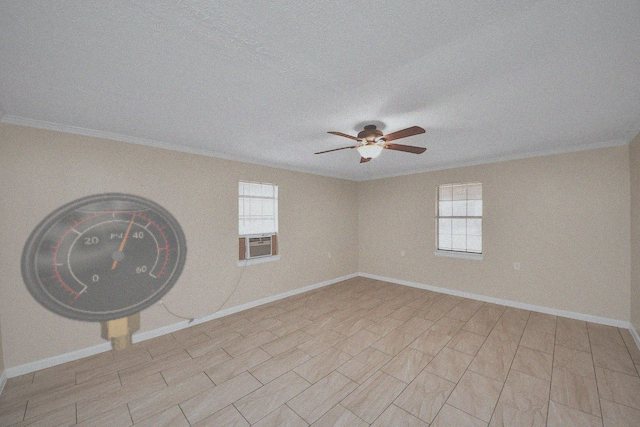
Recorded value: 35
